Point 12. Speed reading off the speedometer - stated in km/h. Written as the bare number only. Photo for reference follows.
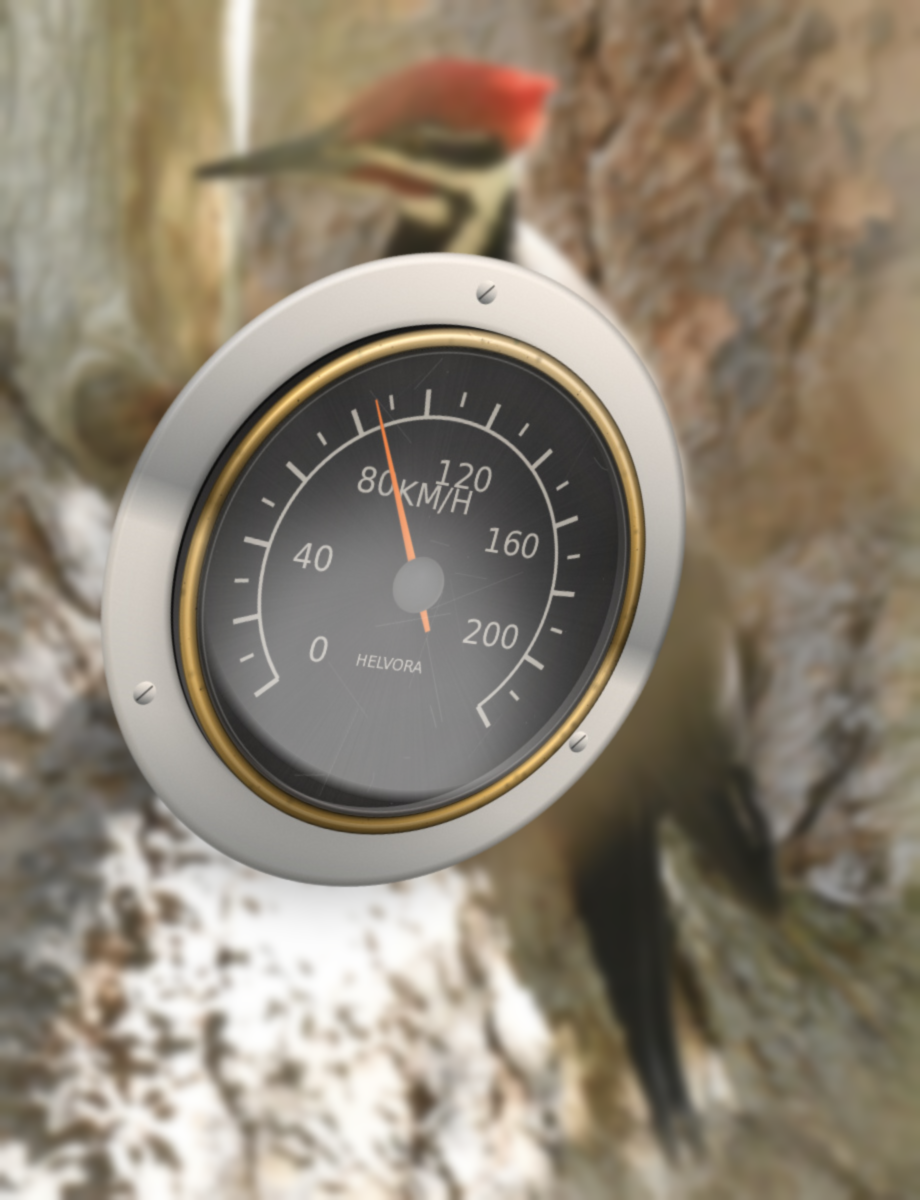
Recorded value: 85
